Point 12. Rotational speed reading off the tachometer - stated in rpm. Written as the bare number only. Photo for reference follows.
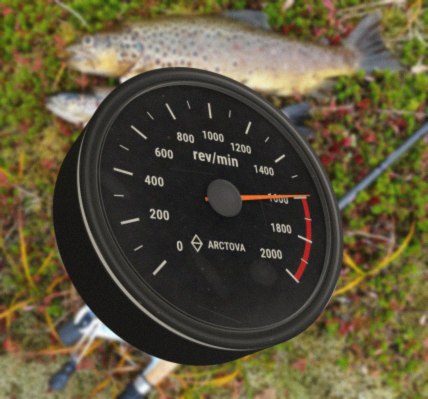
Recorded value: 1600
